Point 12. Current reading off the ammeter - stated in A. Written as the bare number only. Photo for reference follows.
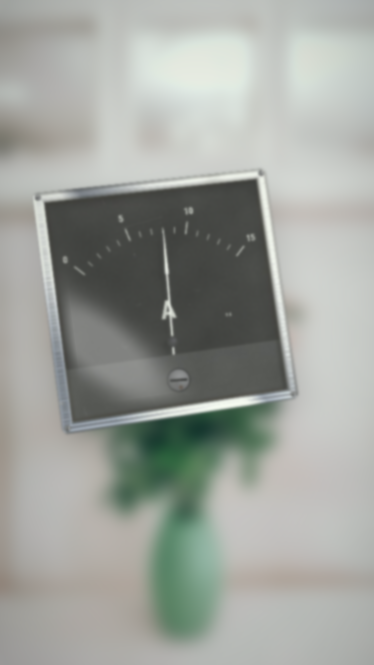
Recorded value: 8
